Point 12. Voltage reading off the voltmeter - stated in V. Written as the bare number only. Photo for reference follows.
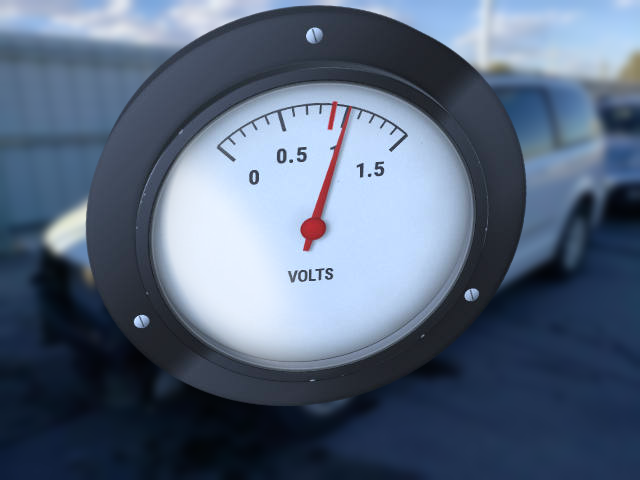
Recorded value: 1
